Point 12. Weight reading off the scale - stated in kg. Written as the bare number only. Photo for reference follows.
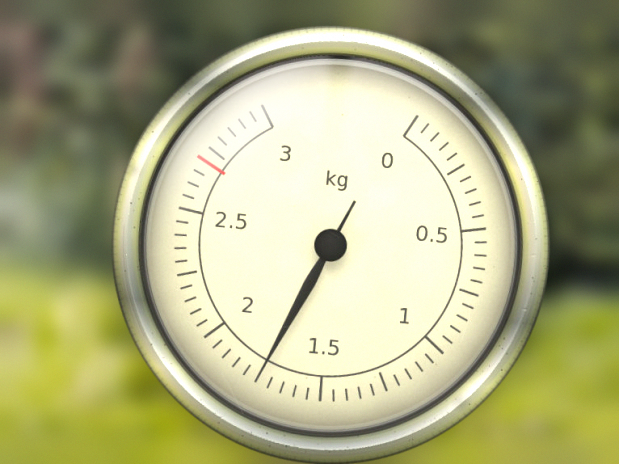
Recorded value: 1.75
